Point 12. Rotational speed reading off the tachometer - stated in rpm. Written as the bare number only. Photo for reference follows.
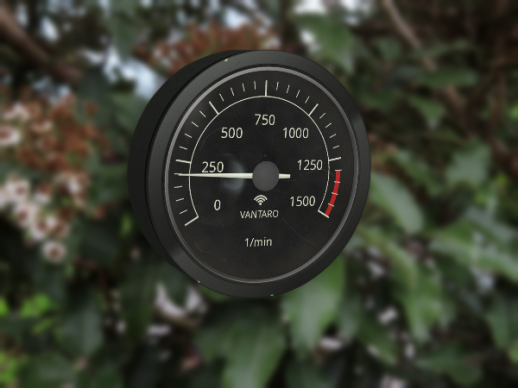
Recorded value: 200
